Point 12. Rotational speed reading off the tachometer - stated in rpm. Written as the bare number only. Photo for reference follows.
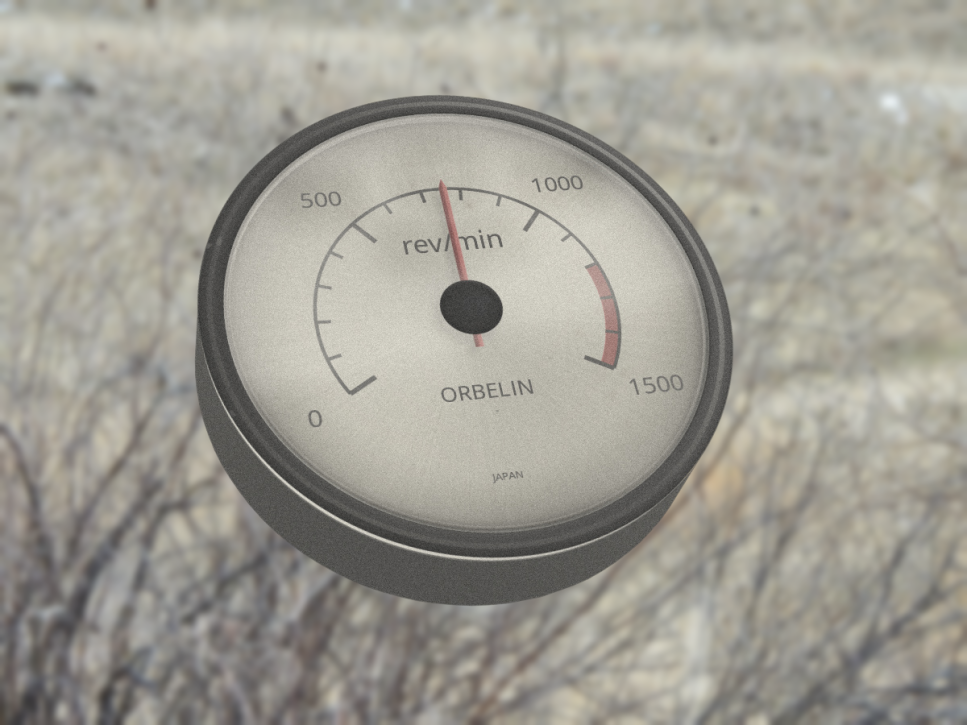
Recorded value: 750
